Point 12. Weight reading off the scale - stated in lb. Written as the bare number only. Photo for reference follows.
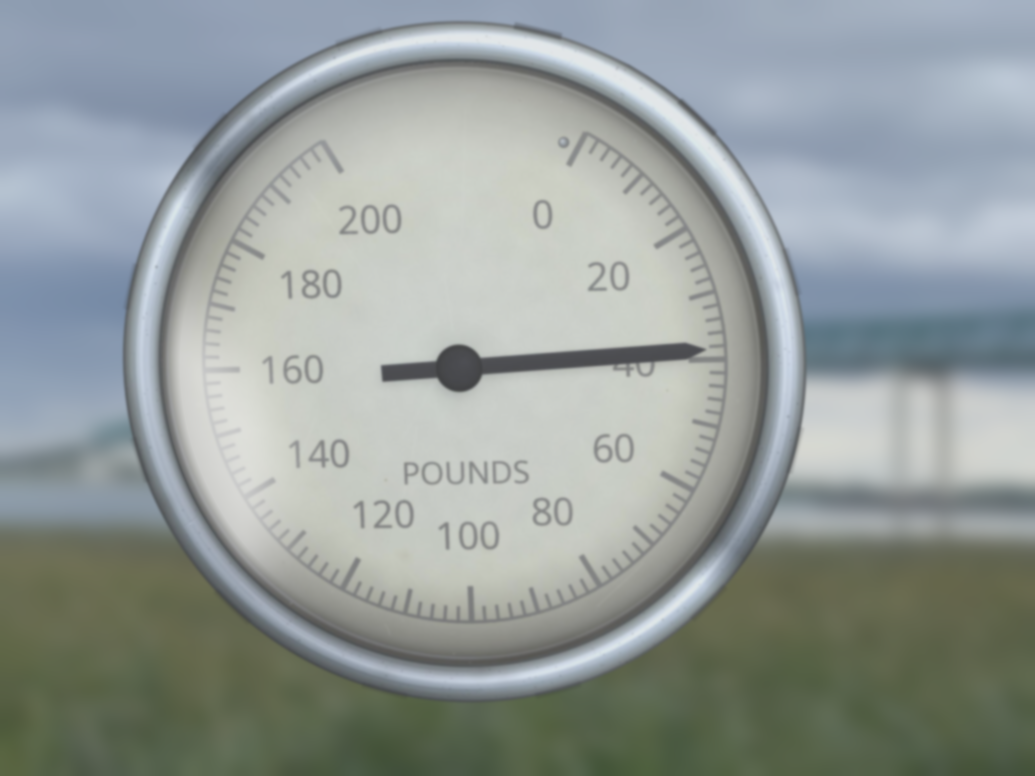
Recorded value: 38
